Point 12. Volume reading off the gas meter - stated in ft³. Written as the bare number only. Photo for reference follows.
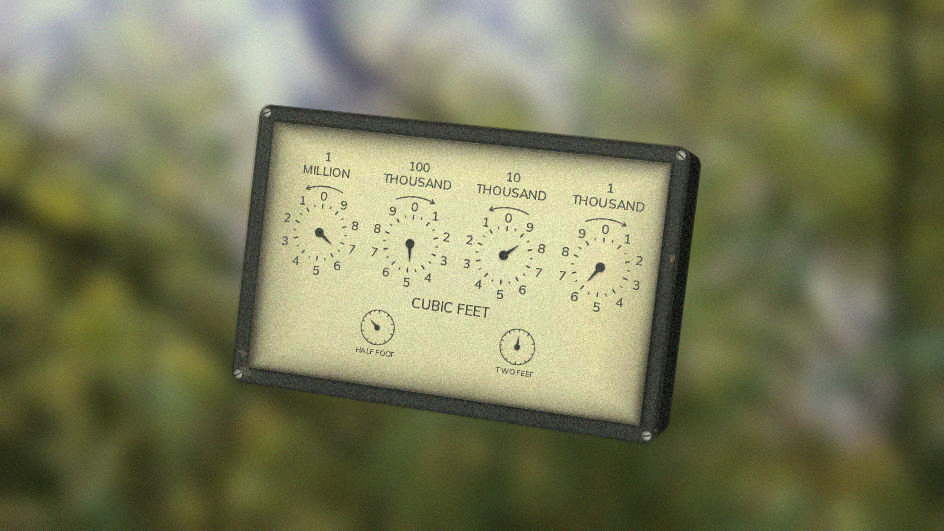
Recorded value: 648600
